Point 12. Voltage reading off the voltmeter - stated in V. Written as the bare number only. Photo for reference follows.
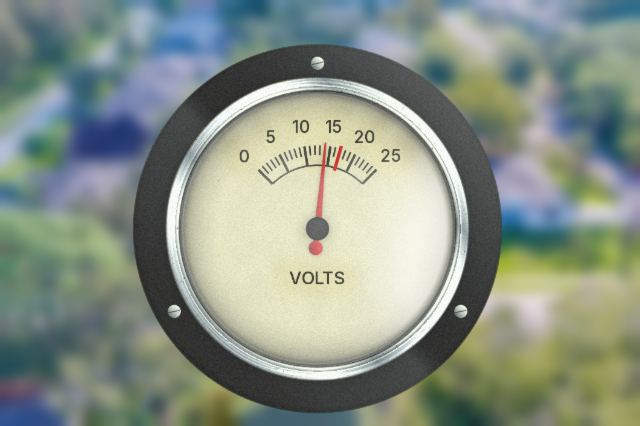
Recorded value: 14
